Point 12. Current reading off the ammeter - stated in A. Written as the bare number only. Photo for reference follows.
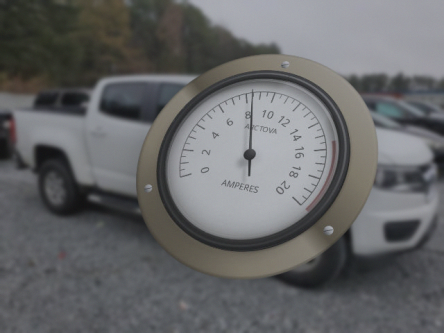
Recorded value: 8.5
